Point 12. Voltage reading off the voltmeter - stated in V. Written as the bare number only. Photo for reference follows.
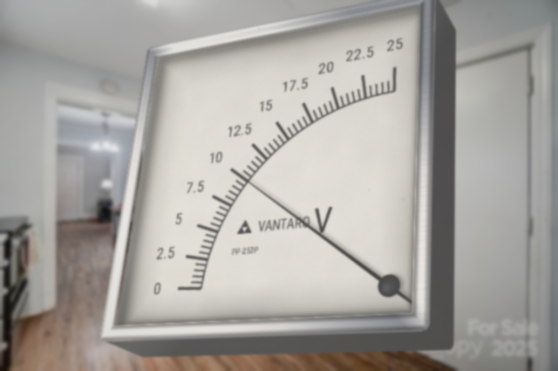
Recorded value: 10
